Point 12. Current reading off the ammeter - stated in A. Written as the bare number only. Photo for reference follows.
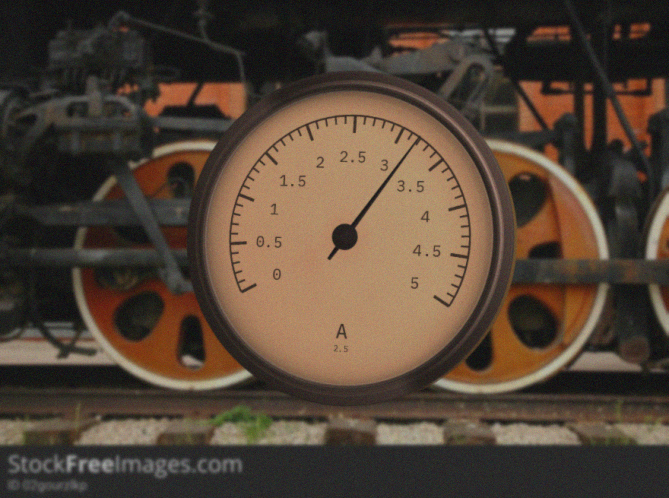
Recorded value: 3.2
